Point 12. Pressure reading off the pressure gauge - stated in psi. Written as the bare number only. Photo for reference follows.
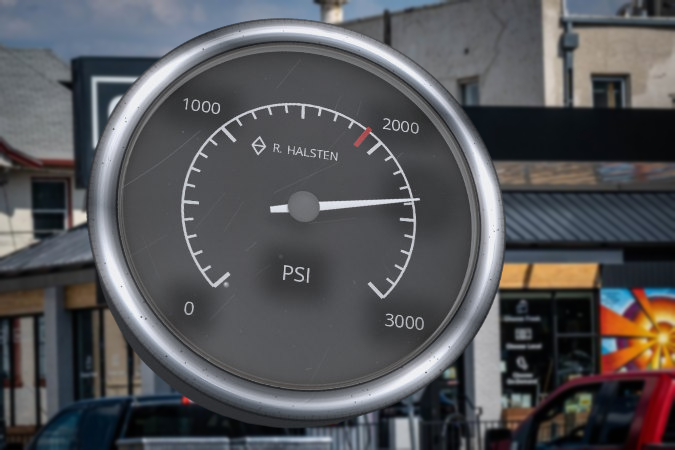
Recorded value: 2400
